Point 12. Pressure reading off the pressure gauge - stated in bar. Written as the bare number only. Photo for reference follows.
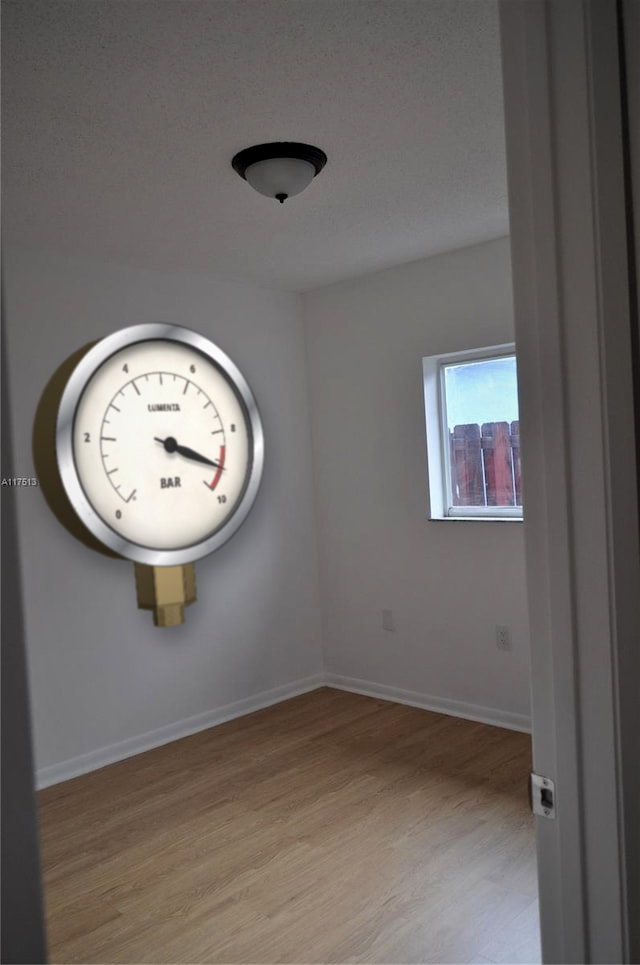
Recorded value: 9.25
